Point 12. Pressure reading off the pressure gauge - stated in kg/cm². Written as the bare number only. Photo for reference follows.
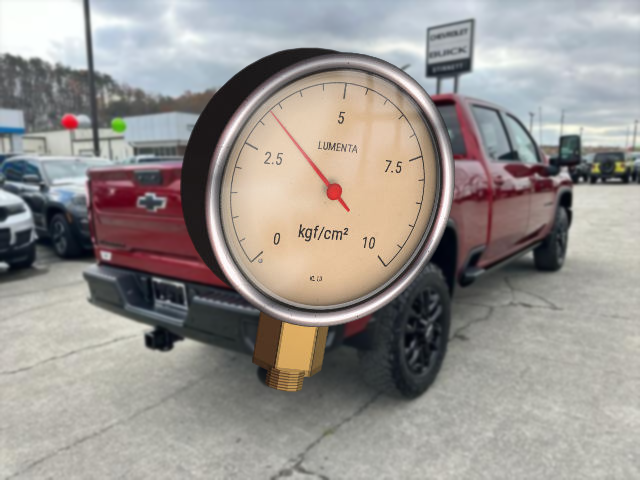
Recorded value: 3.25
